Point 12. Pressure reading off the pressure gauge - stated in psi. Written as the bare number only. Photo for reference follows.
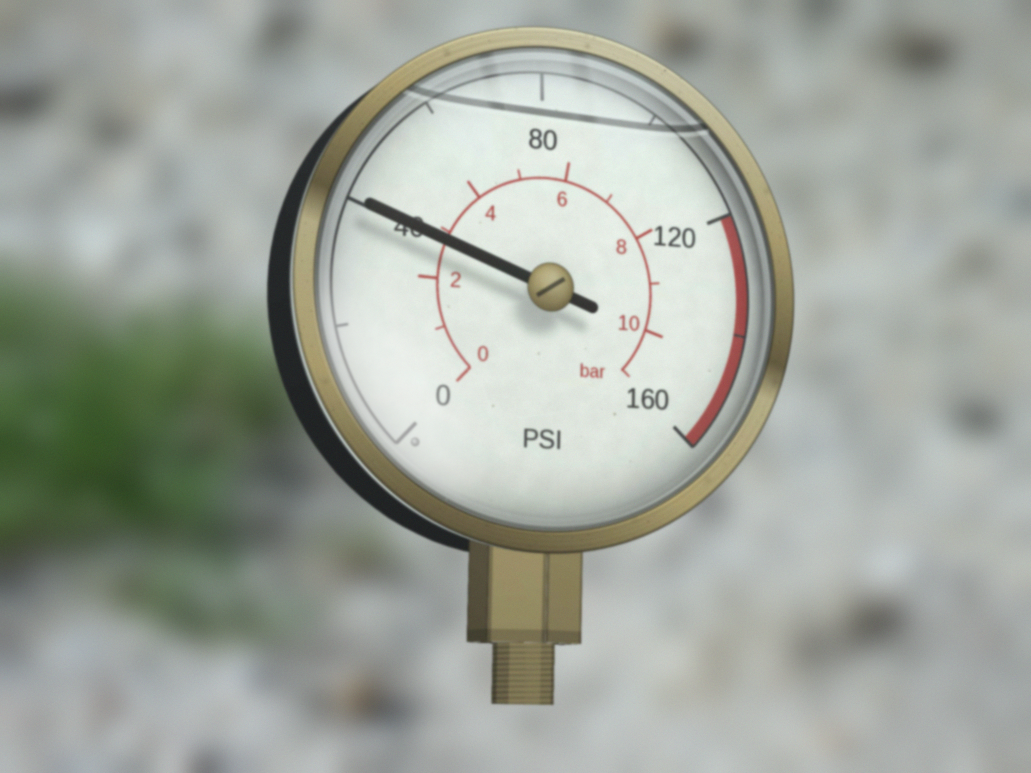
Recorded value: 40
